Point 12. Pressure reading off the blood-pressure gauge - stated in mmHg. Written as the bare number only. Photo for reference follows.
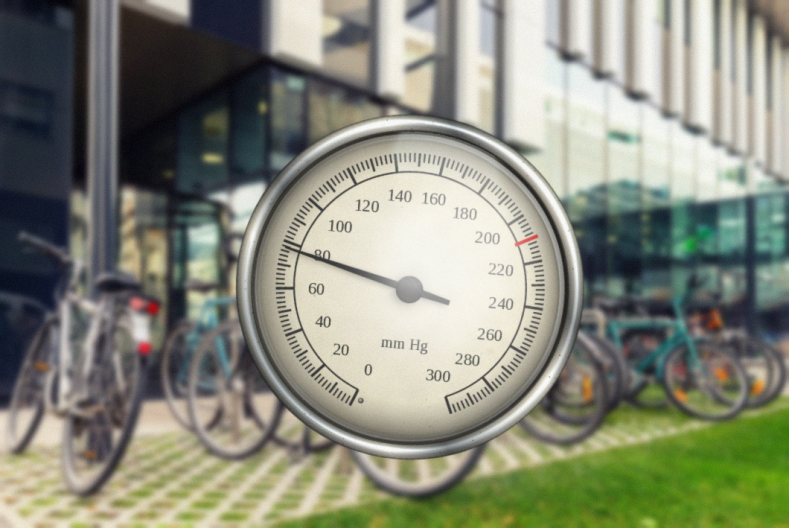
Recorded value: 78
